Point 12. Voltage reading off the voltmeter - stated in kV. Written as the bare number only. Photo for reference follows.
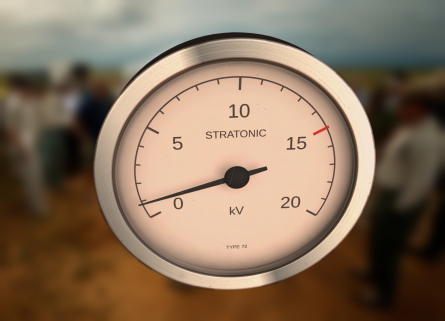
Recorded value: 1
